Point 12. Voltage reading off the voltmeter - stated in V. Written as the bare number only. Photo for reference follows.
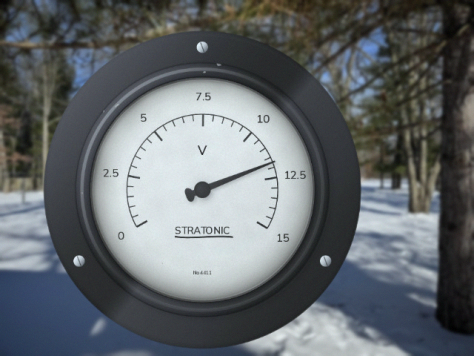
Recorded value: 11.75
